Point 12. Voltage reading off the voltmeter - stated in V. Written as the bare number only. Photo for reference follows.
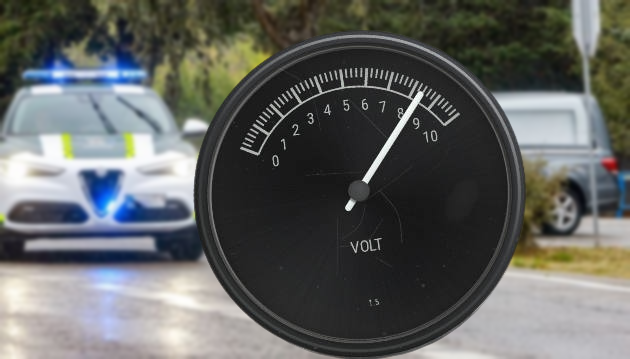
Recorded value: 8.4
